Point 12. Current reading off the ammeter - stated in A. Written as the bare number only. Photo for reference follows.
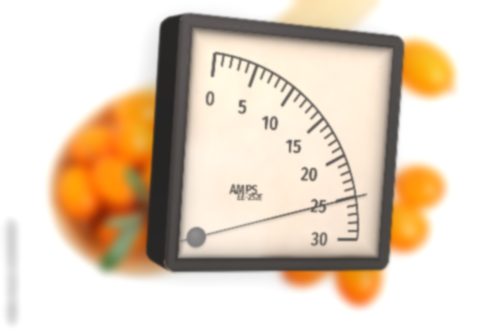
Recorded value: 25
